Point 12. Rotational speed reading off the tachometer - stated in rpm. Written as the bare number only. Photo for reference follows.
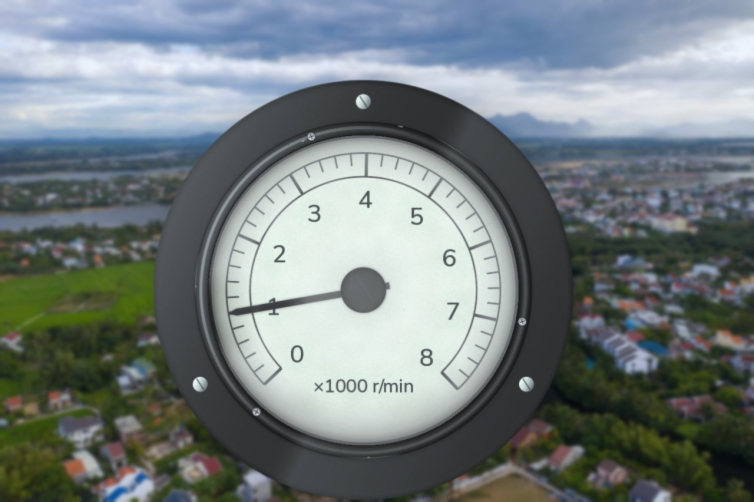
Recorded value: 1000
